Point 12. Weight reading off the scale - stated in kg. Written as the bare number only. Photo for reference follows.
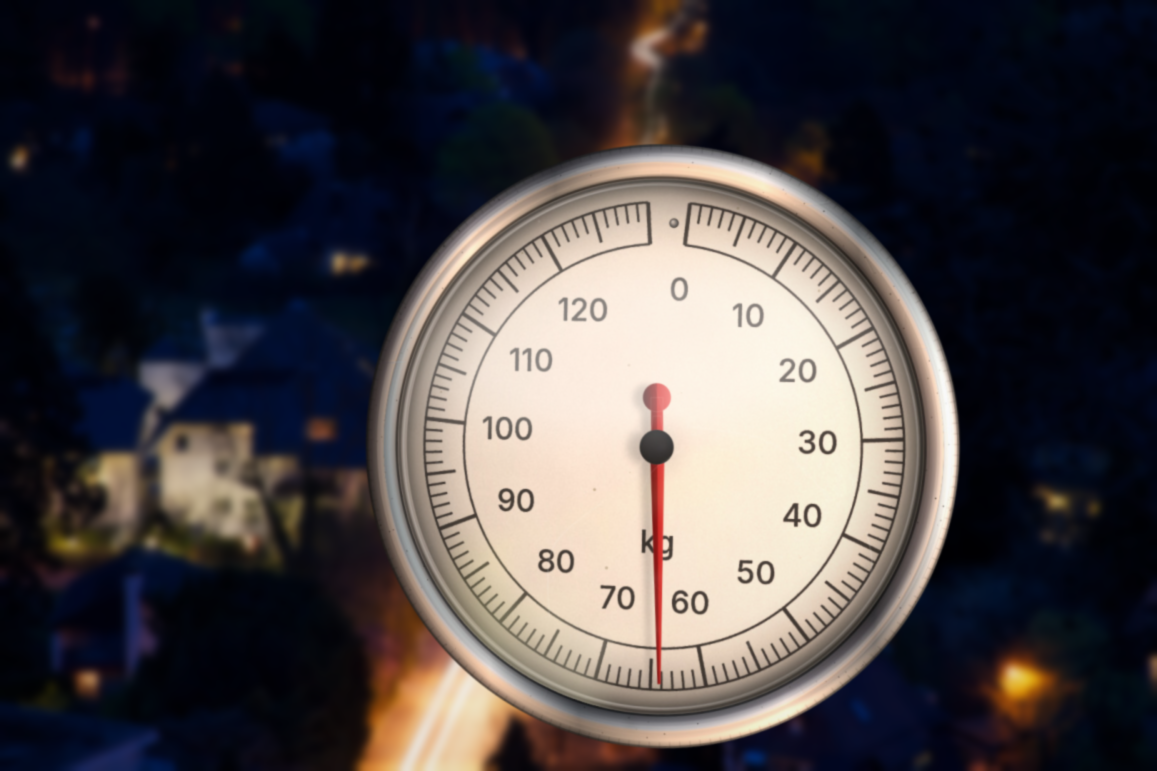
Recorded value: 64
